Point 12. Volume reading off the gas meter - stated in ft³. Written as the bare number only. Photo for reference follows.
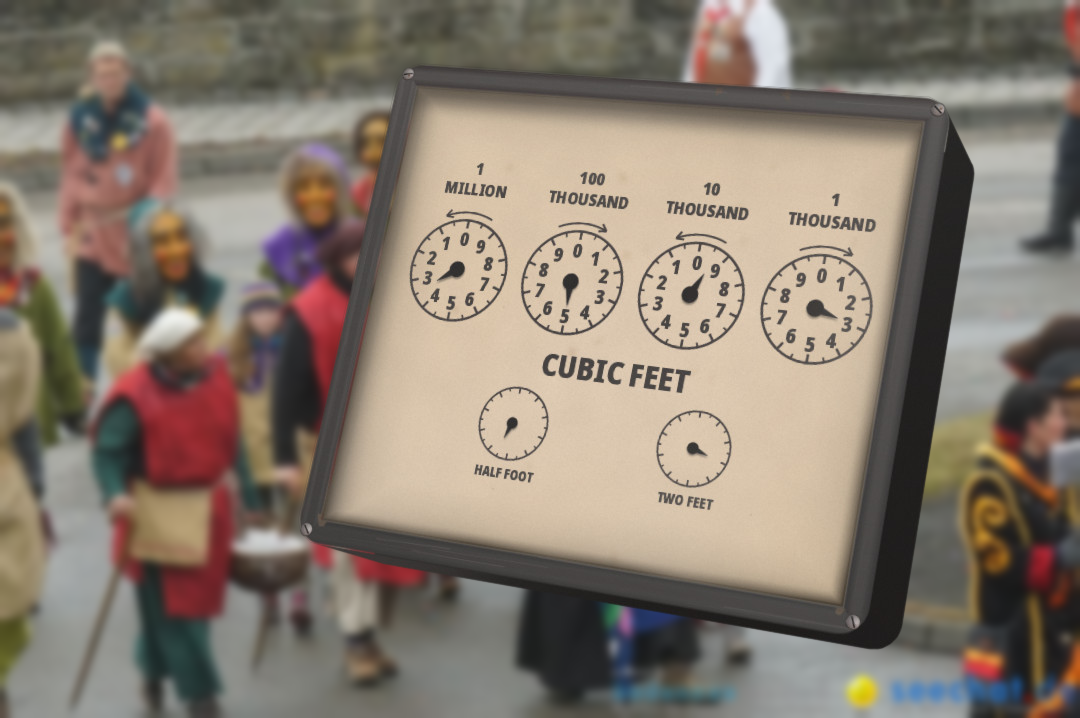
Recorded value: 349300
